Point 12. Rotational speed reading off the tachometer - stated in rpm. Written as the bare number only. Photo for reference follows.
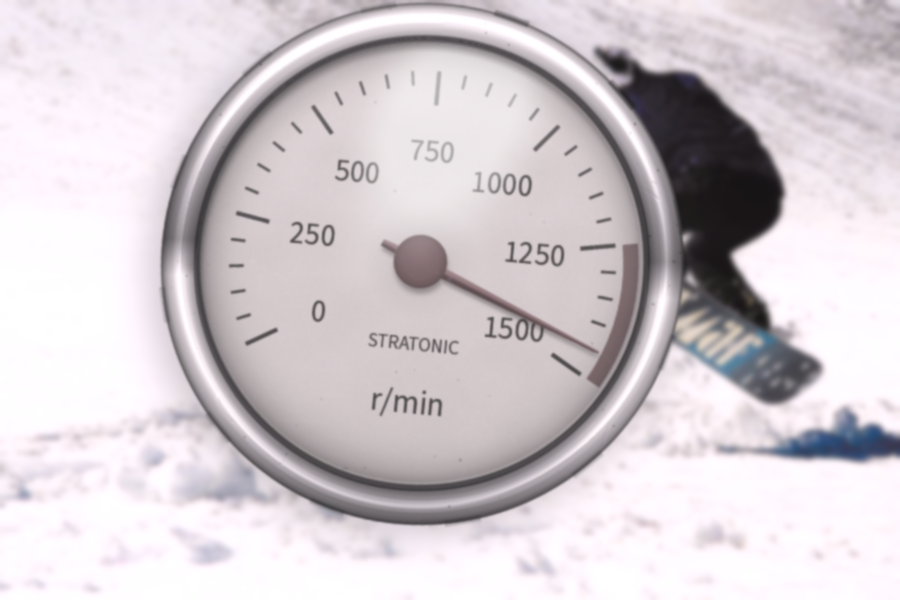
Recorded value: 1450
